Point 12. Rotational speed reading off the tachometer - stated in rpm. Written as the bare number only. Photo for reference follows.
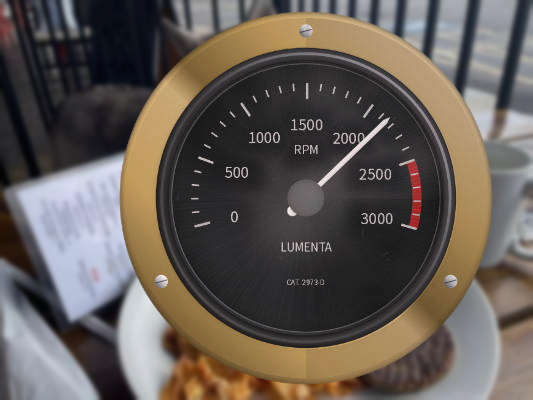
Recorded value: 2150
